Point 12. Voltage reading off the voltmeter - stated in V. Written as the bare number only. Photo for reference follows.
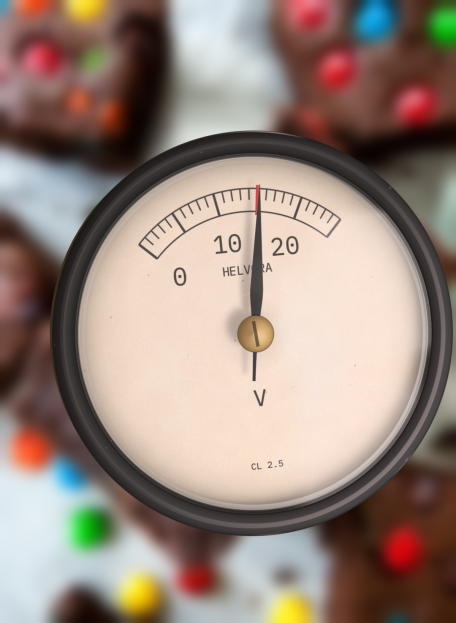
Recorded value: 15
